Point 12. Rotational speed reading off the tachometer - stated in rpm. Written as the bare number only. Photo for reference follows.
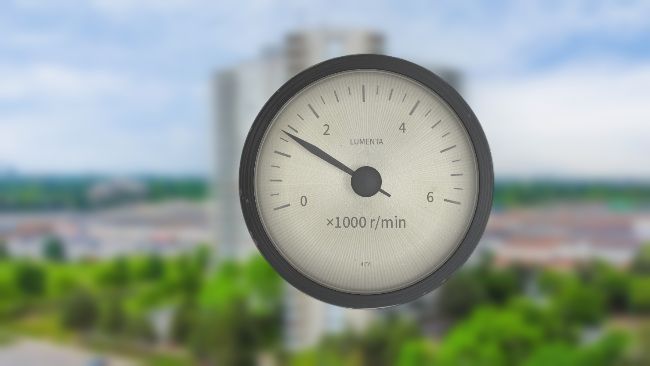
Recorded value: 1375
